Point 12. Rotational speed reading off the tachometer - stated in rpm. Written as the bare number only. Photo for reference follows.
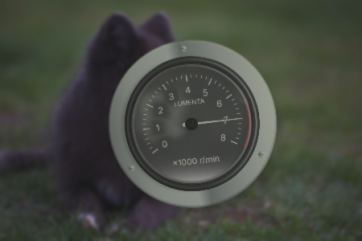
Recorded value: 7000
